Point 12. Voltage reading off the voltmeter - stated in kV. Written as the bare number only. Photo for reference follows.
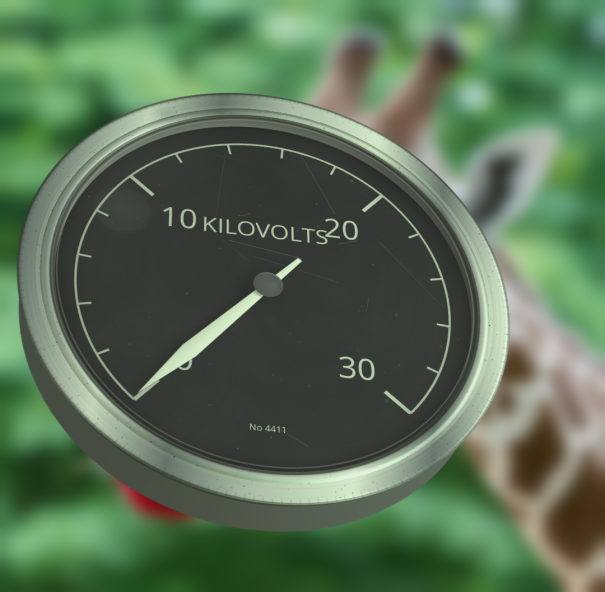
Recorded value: 0
